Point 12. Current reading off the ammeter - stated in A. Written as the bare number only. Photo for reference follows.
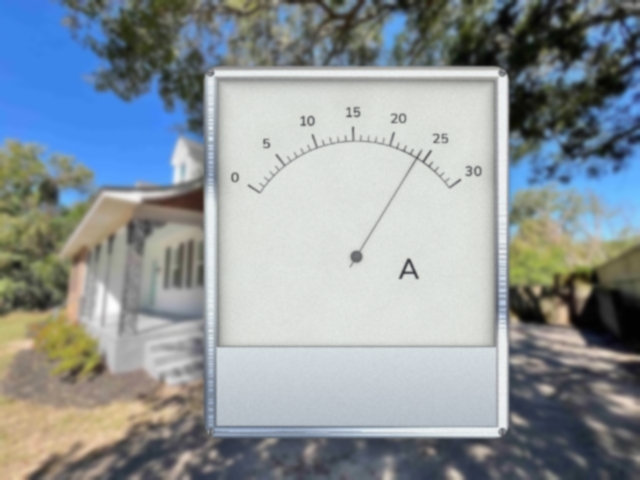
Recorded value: 24
